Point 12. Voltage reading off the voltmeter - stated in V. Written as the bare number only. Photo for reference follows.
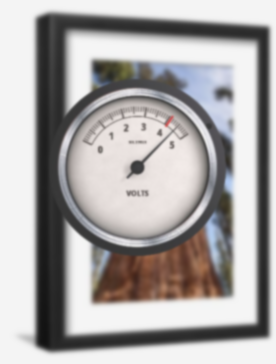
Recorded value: 4.5
